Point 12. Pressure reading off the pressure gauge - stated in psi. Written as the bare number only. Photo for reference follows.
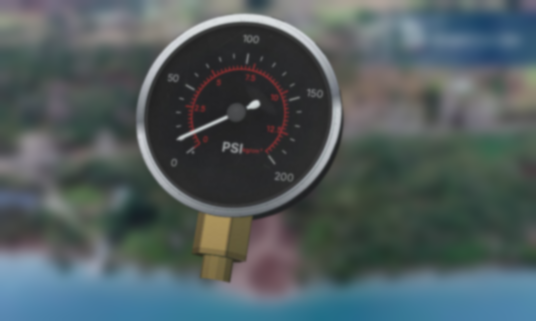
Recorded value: 10
